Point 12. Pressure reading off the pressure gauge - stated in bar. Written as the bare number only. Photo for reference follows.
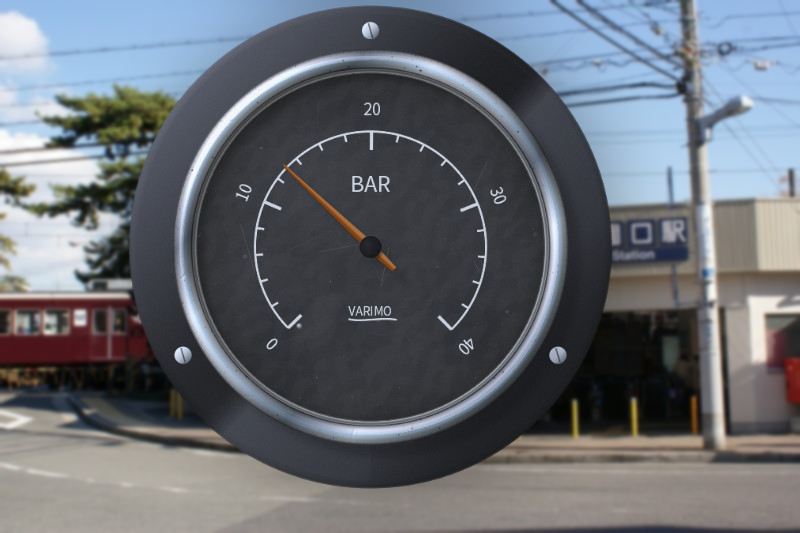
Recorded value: 13
